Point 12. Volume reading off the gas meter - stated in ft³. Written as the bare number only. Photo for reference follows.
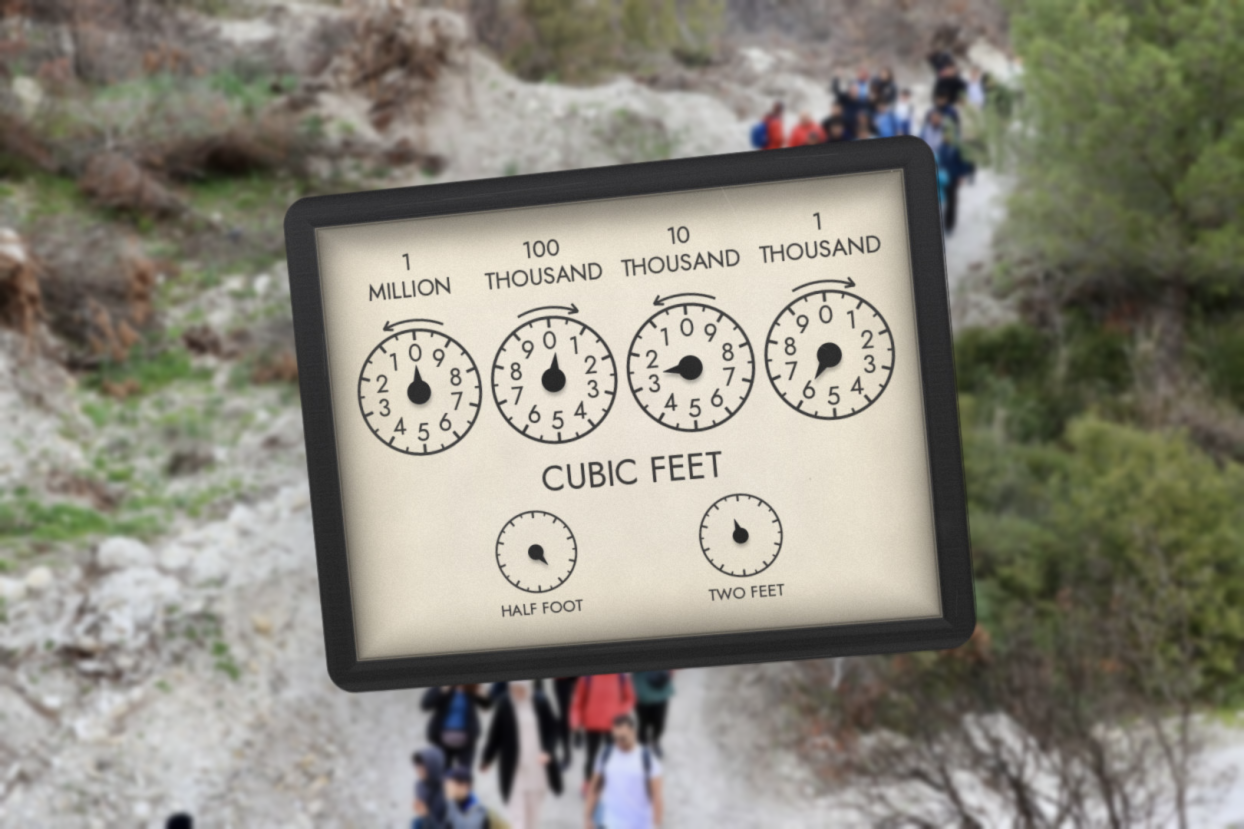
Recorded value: 2600
